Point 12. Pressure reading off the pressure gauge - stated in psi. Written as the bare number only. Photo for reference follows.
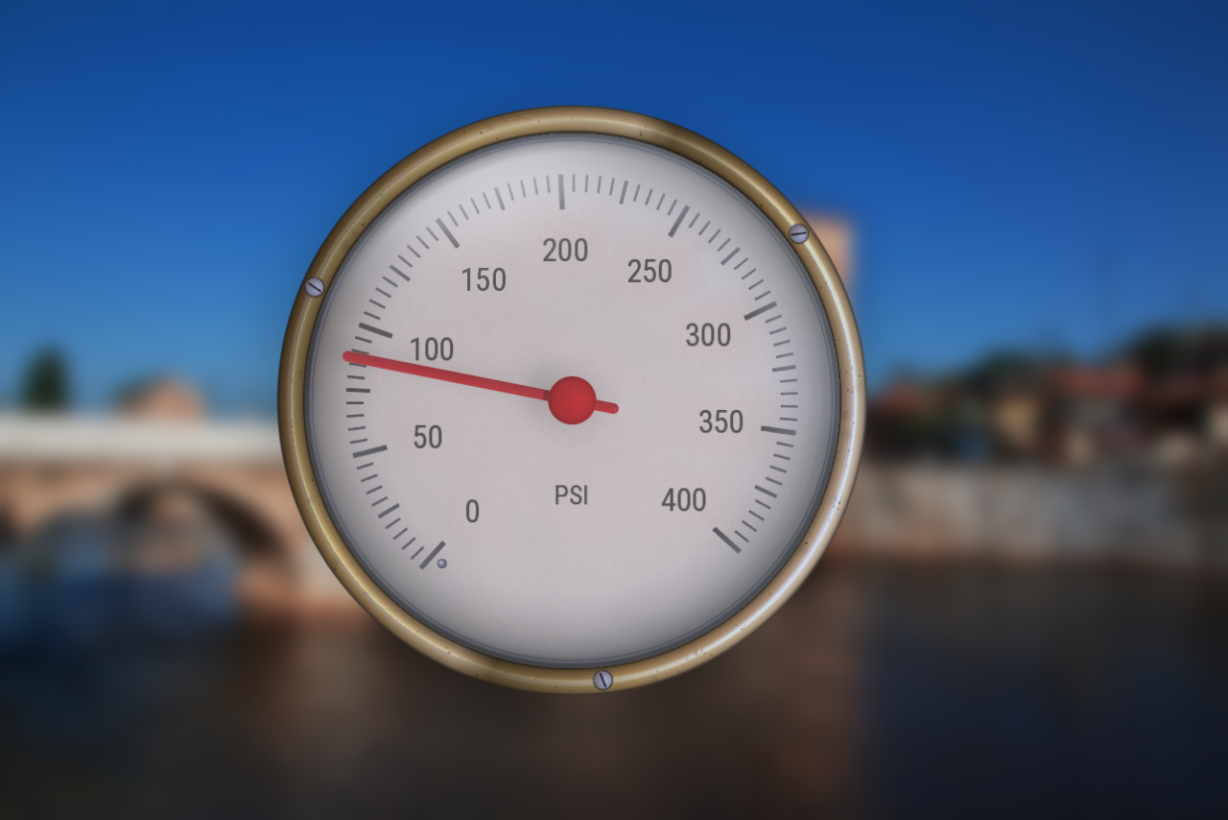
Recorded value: 87.5
